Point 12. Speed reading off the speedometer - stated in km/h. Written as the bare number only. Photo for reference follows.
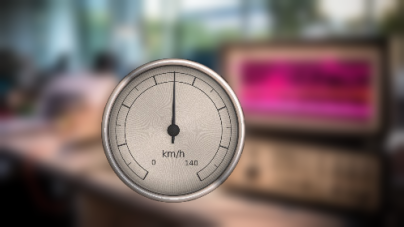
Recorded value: 70
